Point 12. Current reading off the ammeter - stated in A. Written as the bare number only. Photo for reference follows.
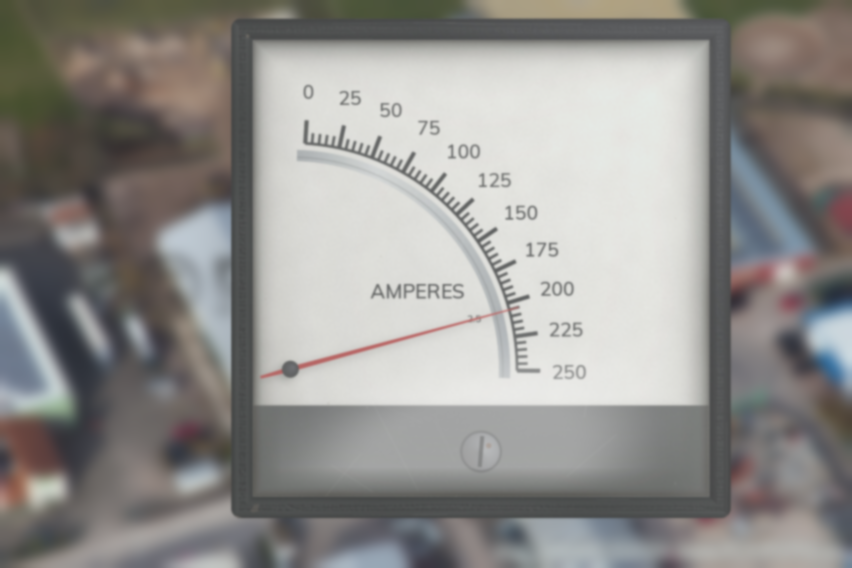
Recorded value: 205
